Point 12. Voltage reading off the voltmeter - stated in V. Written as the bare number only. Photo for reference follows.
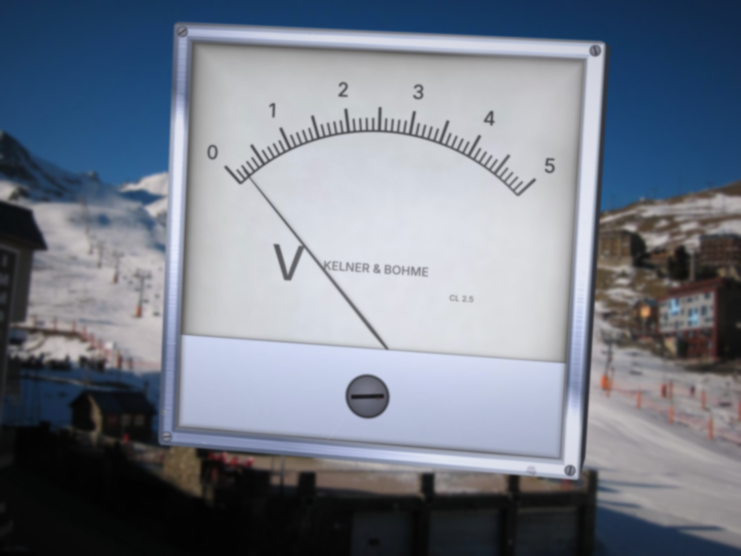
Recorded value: 0.2
